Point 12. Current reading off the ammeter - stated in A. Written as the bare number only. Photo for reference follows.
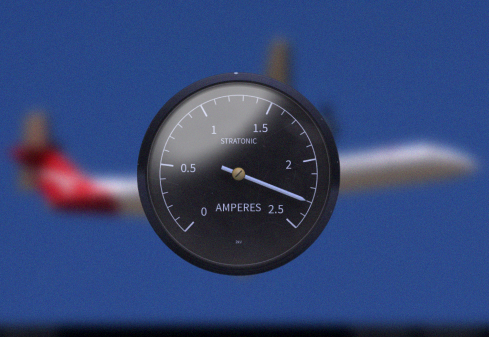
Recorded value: 2.3
